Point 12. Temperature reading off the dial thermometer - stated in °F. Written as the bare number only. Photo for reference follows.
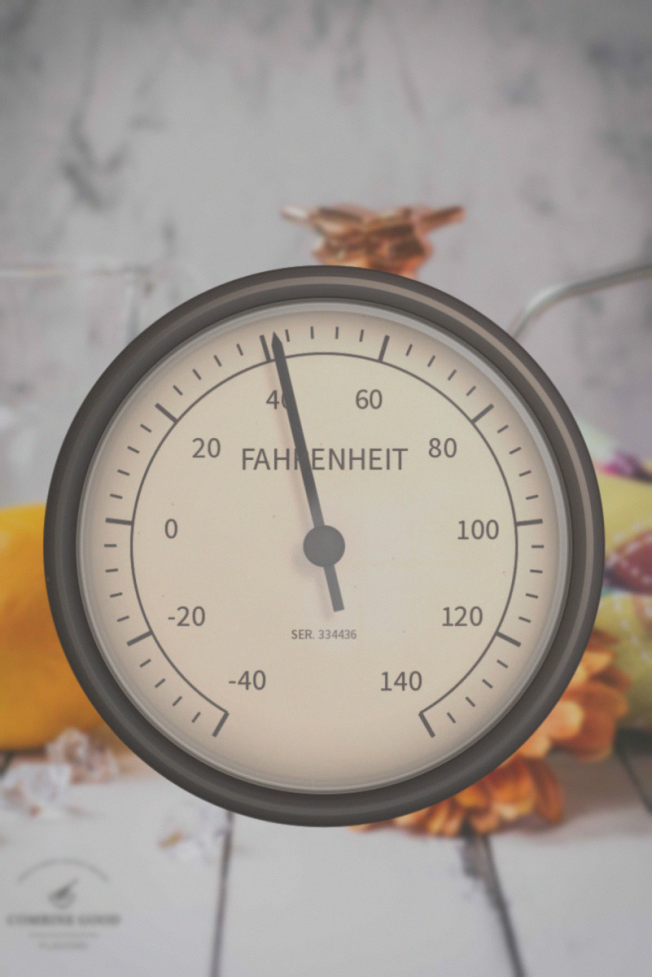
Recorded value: 42
